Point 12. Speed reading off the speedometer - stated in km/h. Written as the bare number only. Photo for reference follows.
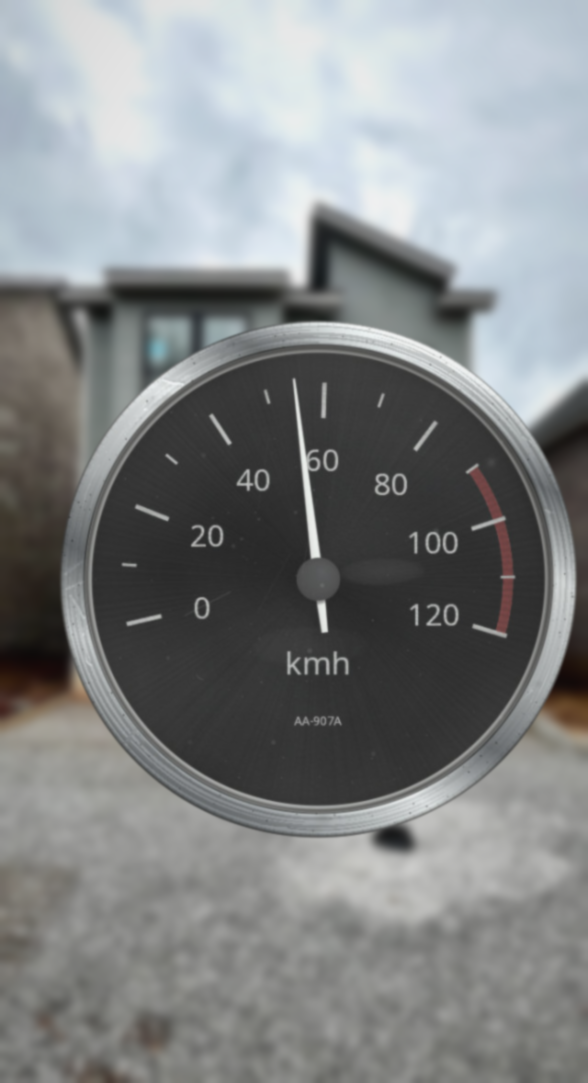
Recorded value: 55
